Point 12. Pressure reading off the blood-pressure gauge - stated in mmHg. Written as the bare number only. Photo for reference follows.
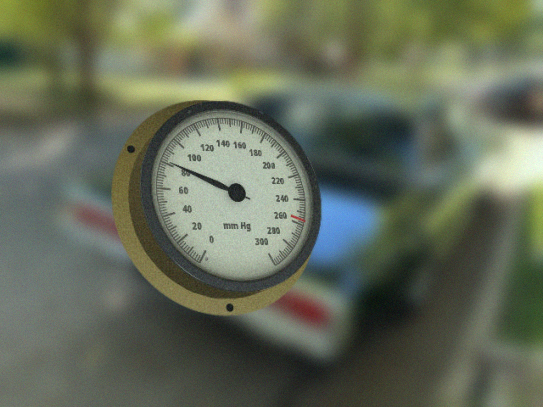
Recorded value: 80
